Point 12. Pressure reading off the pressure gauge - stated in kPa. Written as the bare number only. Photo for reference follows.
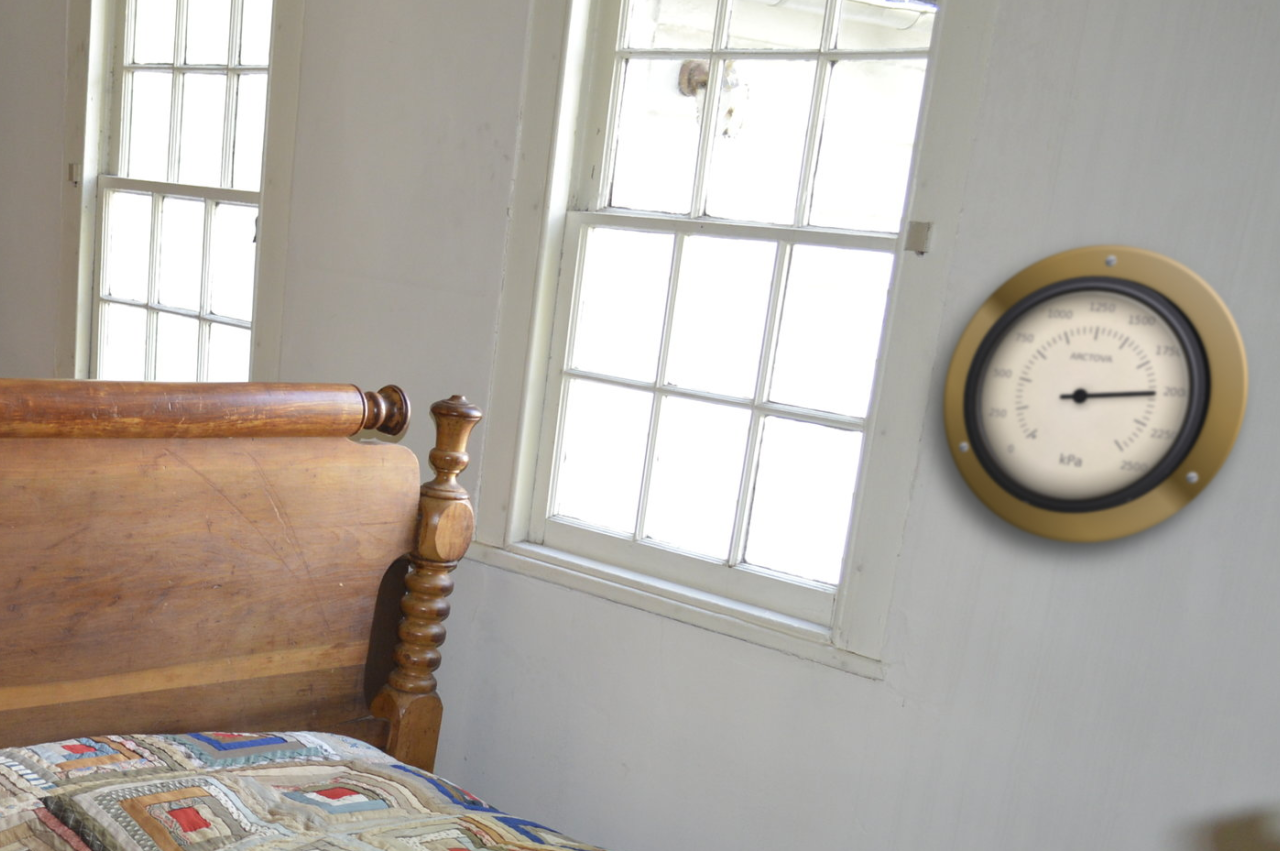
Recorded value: 2000
